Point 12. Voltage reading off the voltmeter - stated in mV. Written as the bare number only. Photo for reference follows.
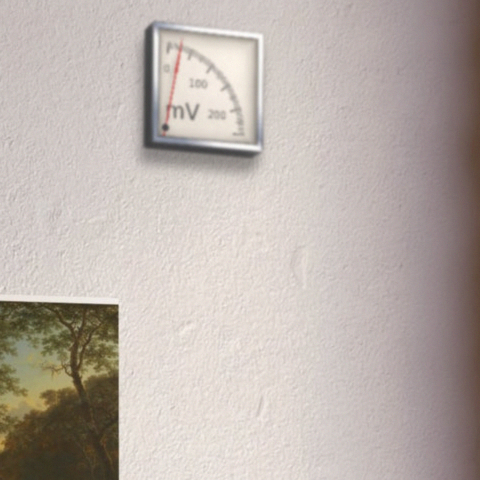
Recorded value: 25
